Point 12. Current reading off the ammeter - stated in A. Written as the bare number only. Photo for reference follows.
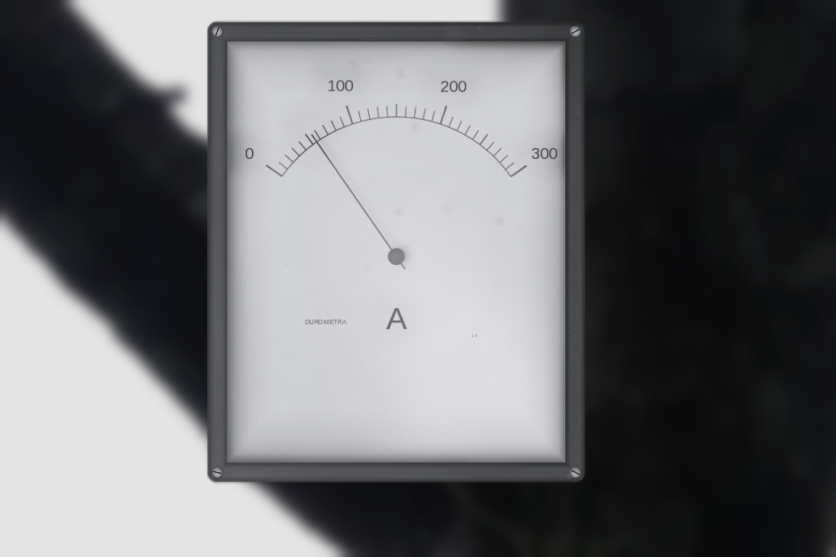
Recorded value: 55
